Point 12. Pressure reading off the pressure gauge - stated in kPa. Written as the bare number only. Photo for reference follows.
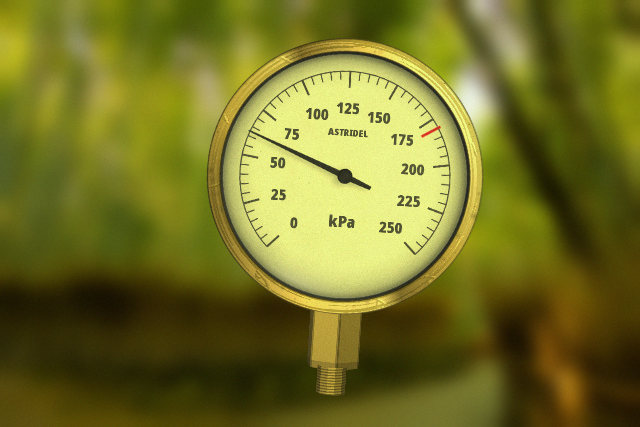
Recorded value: 62.5
